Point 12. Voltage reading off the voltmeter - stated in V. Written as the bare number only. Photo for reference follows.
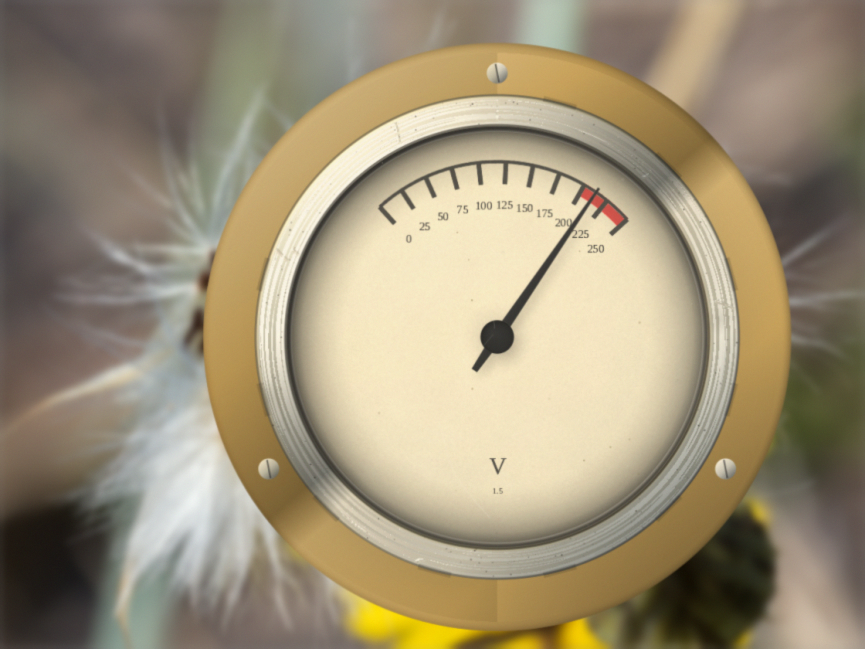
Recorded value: 212.5
